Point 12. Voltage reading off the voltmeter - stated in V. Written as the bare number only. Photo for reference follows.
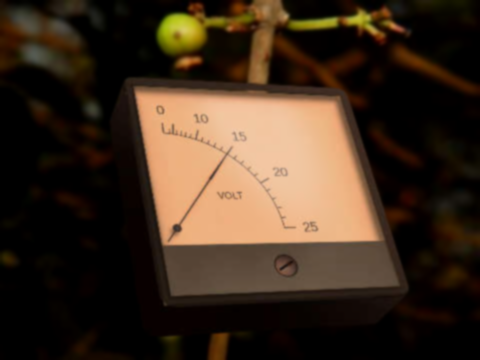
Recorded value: 15
